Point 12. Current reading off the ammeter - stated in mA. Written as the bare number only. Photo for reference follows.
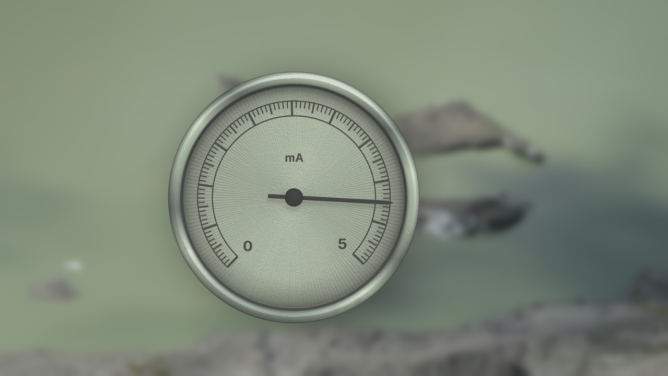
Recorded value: 4.25
